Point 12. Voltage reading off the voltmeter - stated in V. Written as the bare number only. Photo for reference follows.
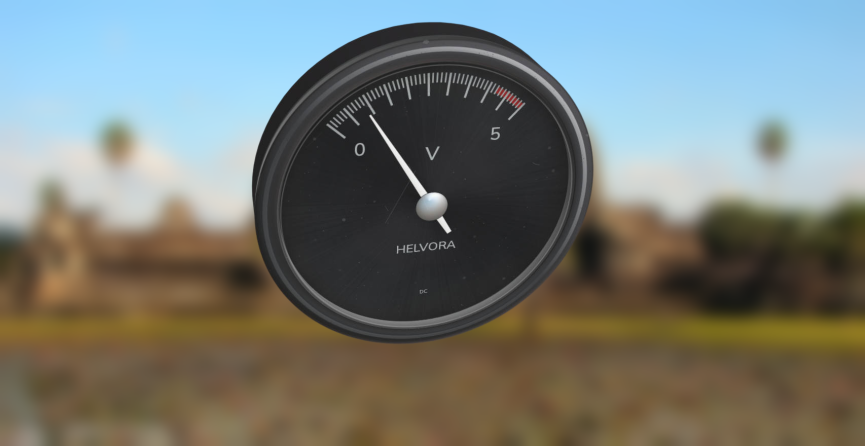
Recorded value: 0.9
